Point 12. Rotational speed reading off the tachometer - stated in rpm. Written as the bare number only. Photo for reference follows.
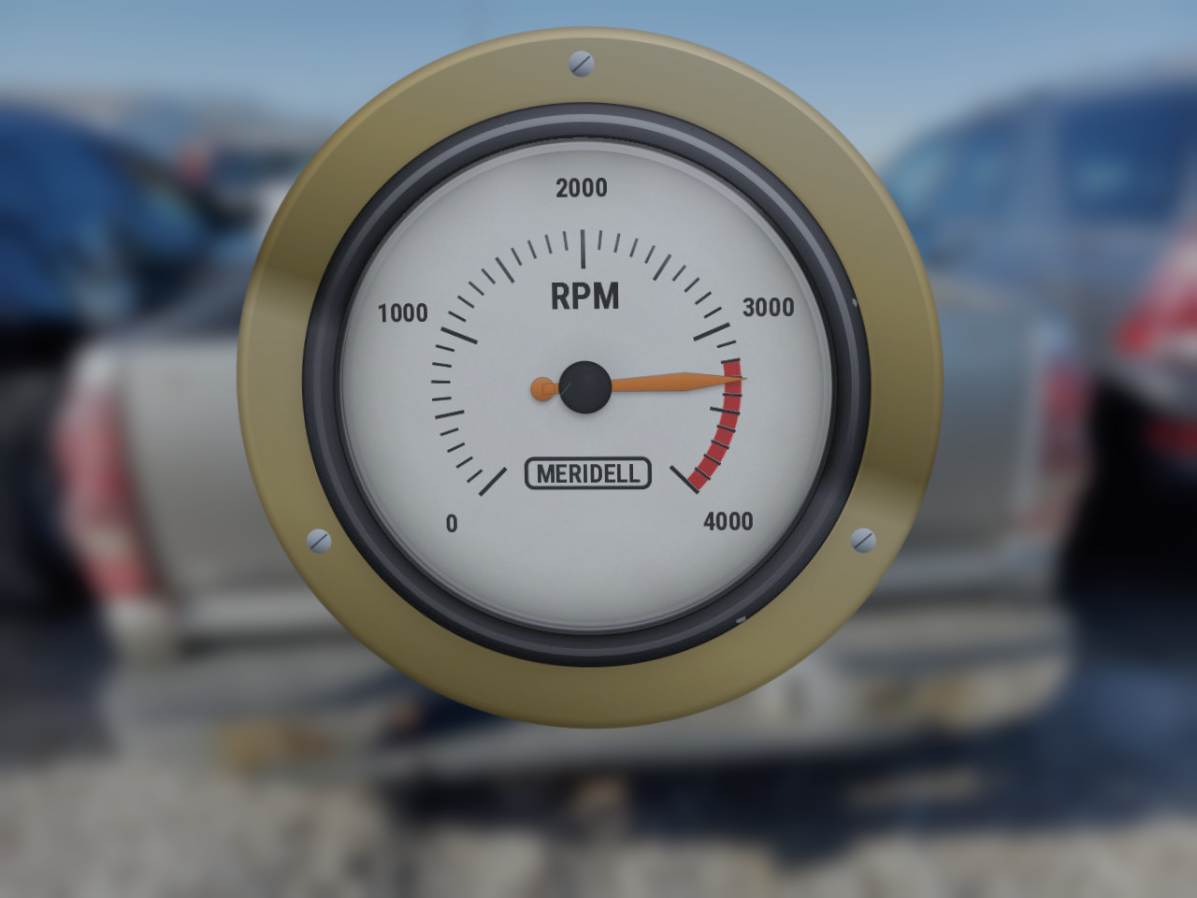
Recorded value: 3300
